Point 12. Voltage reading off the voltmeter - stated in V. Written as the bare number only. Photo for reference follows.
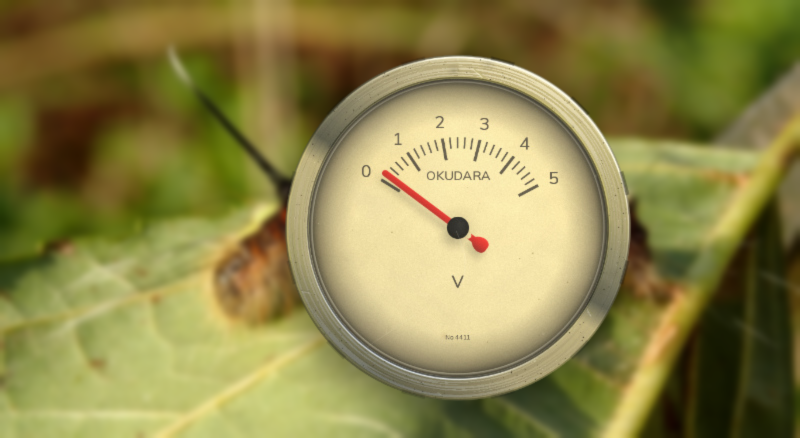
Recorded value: 0.2
